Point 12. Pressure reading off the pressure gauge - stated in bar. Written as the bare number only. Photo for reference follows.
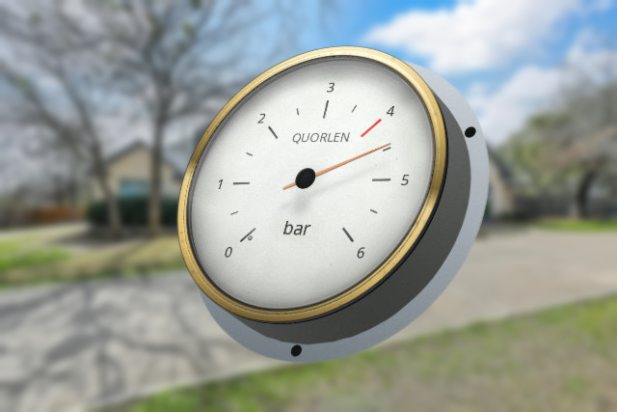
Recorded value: 4.5
